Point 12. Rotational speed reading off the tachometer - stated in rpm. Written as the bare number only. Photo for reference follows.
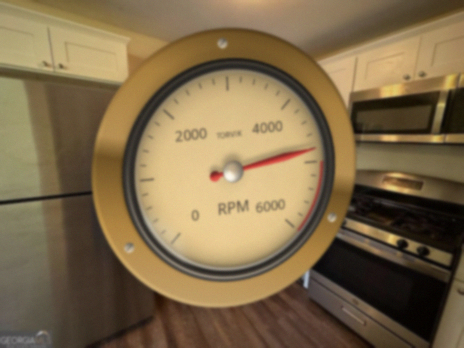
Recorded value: 4800
